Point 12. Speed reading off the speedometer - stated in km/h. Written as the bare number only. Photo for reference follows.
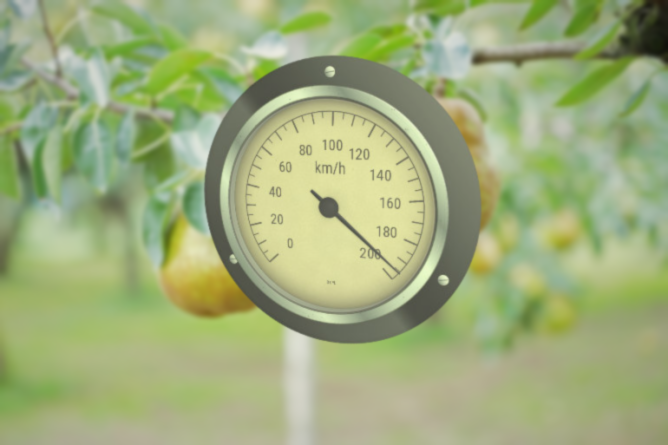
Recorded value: 195
